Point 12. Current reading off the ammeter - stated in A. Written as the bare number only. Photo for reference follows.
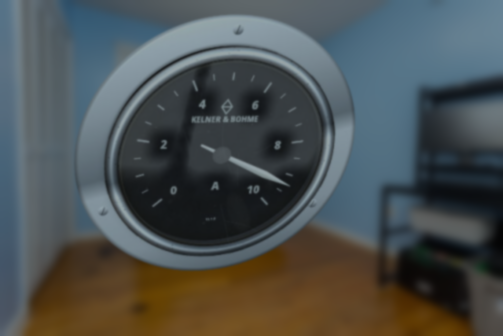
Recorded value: 9.25
